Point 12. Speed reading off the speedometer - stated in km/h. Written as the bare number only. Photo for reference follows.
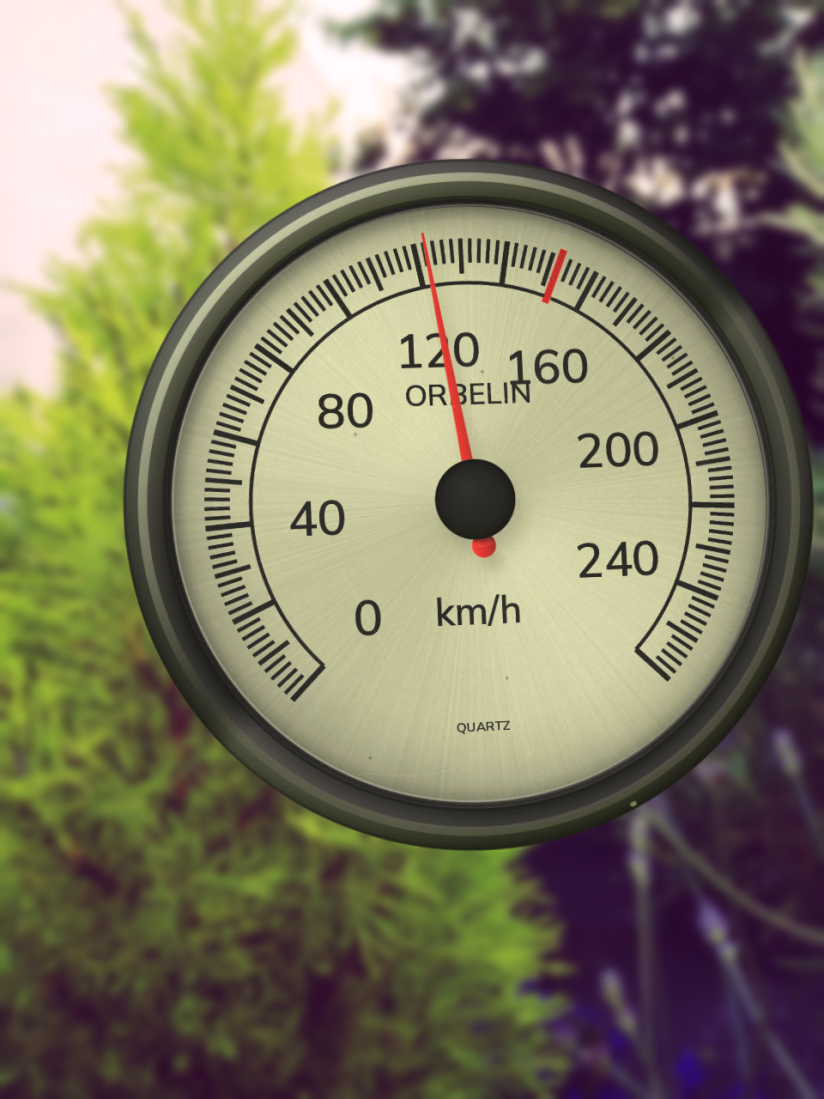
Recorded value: 122
